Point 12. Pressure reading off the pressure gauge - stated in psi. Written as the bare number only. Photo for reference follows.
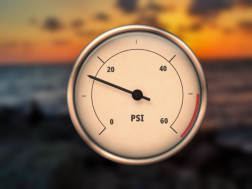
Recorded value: 15
